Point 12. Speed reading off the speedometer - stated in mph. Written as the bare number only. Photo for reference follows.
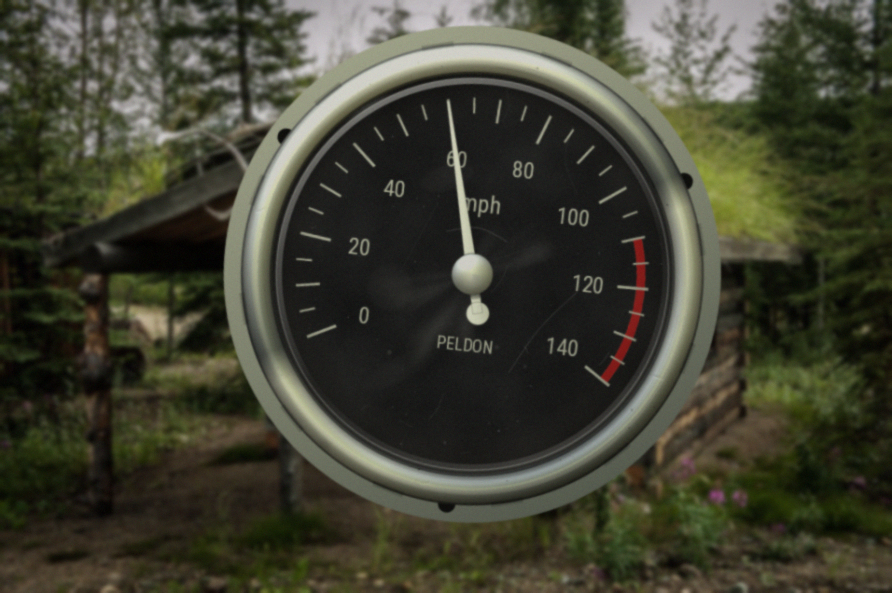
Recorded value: 60
